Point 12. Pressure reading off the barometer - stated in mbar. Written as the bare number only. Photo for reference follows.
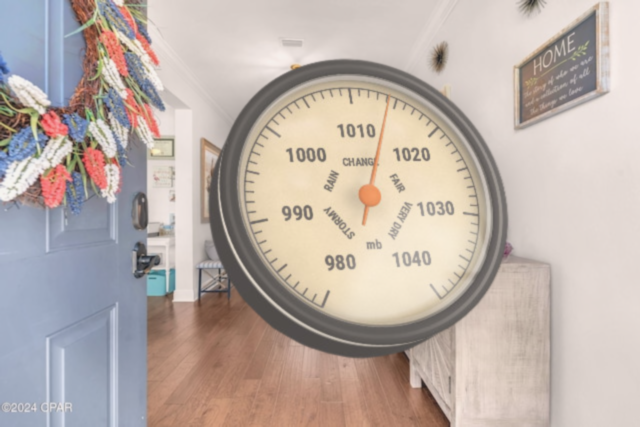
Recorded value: 1014
